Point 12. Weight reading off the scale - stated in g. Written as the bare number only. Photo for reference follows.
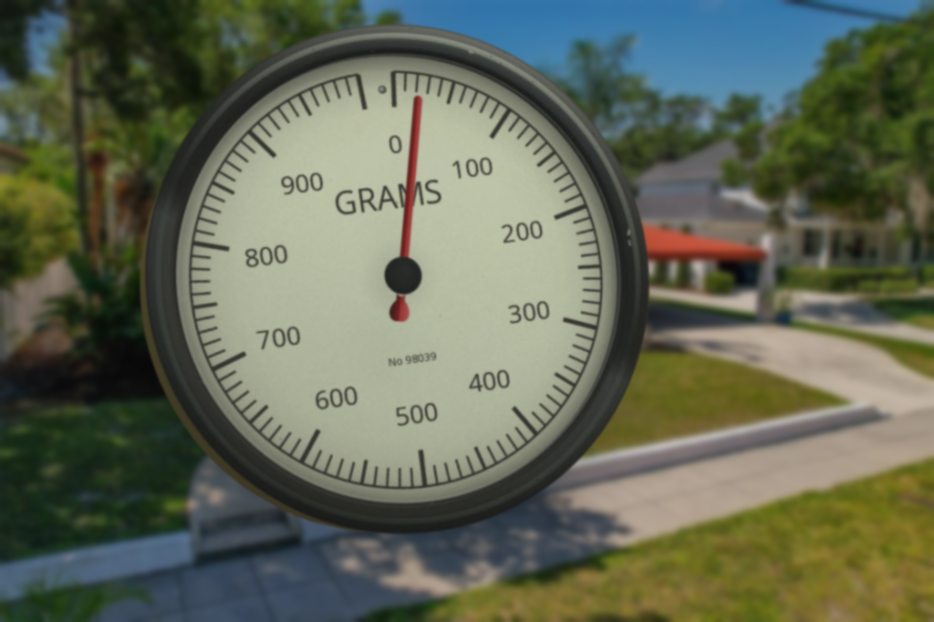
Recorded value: 20
